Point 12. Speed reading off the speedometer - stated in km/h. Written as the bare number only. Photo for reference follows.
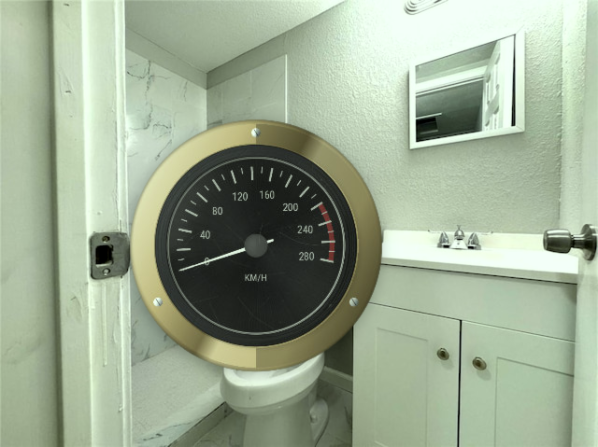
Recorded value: 0
